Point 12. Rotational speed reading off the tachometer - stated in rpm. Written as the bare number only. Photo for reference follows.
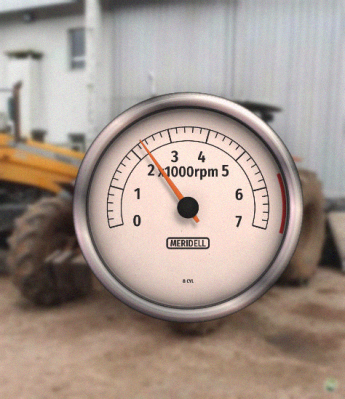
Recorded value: 2300
